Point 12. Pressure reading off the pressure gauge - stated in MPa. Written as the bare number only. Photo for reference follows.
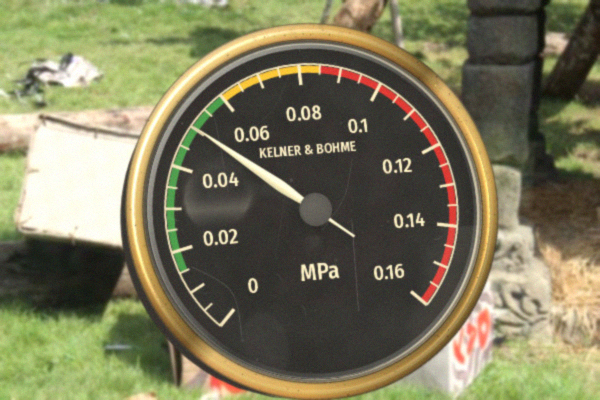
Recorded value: 0.05
